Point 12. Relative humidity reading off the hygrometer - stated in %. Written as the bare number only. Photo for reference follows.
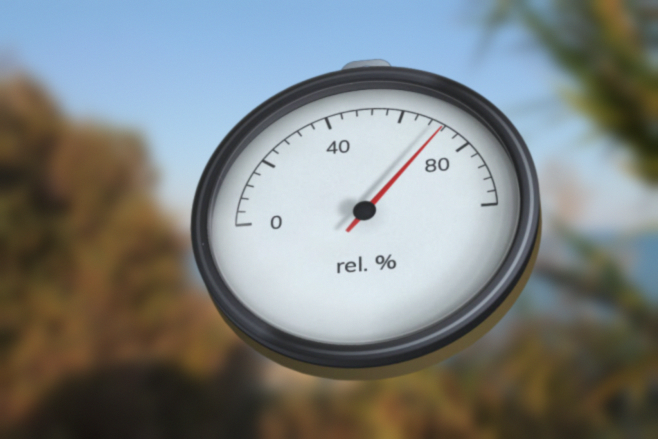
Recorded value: 72
